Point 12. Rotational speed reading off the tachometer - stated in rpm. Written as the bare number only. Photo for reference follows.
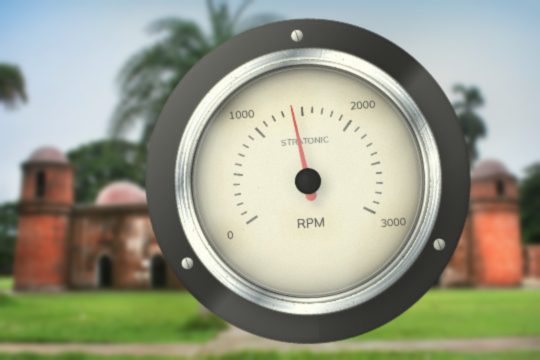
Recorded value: 1400
